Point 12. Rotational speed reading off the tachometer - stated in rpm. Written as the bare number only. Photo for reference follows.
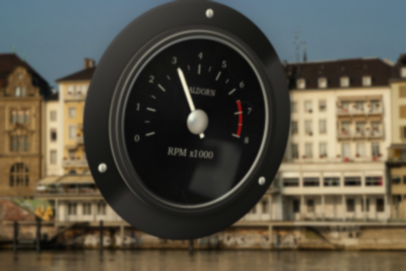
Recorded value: 3000
